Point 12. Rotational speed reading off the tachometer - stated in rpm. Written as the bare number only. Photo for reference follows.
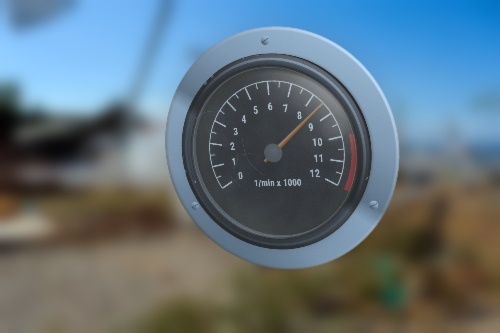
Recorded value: 8500
